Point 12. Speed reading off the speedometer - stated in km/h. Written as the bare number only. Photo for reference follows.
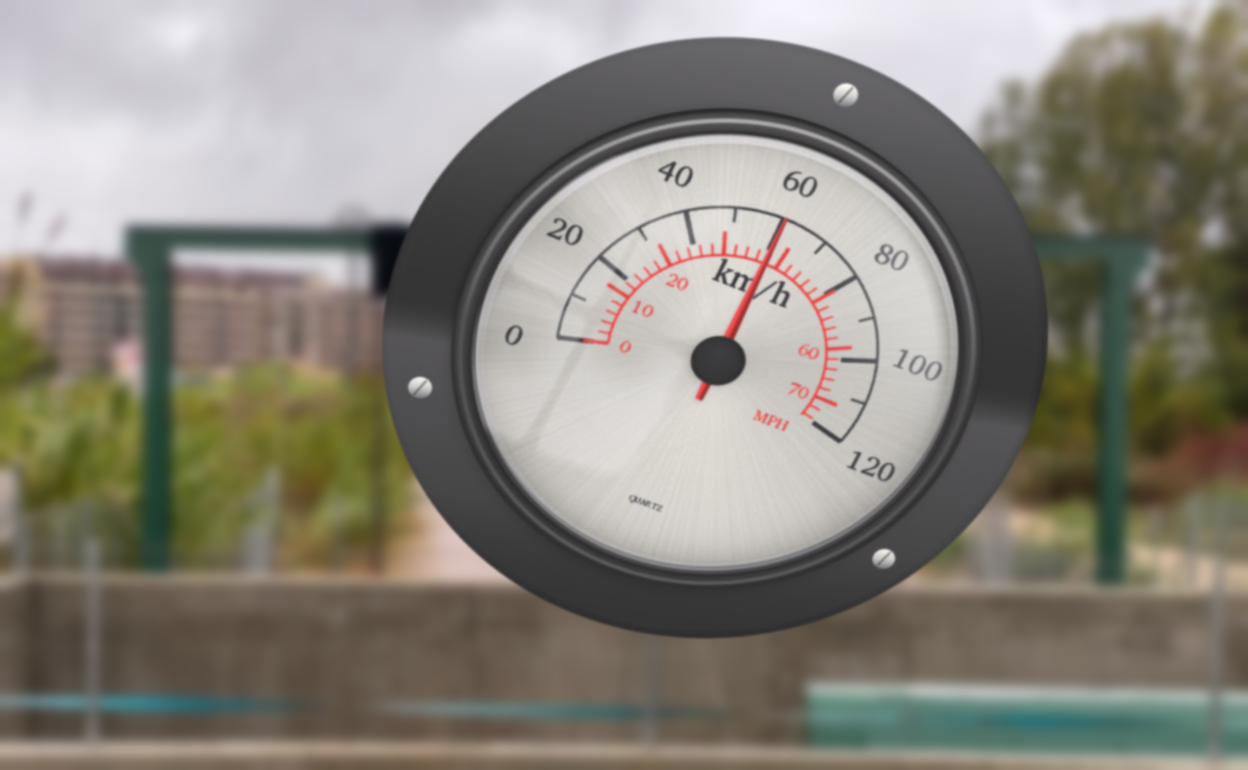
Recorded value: 60
